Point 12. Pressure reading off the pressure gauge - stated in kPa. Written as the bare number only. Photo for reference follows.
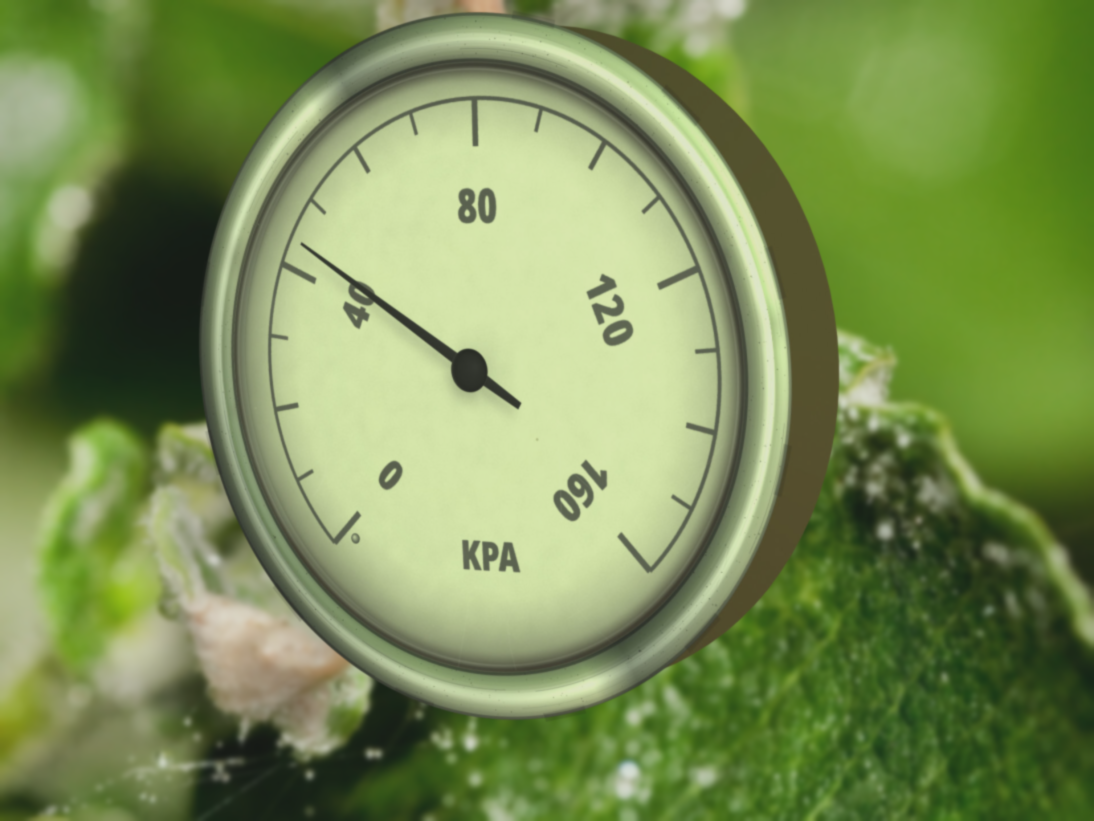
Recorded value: 45
